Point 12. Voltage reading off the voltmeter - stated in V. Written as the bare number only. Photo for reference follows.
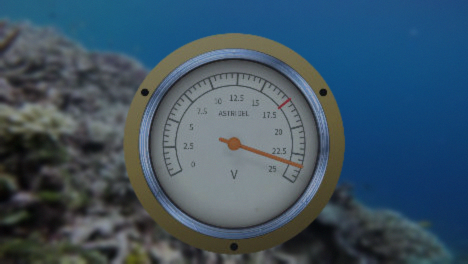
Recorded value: 23.5
